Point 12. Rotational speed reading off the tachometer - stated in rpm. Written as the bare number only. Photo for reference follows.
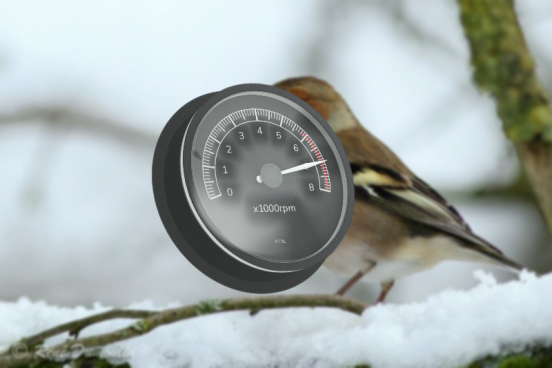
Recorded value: 7000
